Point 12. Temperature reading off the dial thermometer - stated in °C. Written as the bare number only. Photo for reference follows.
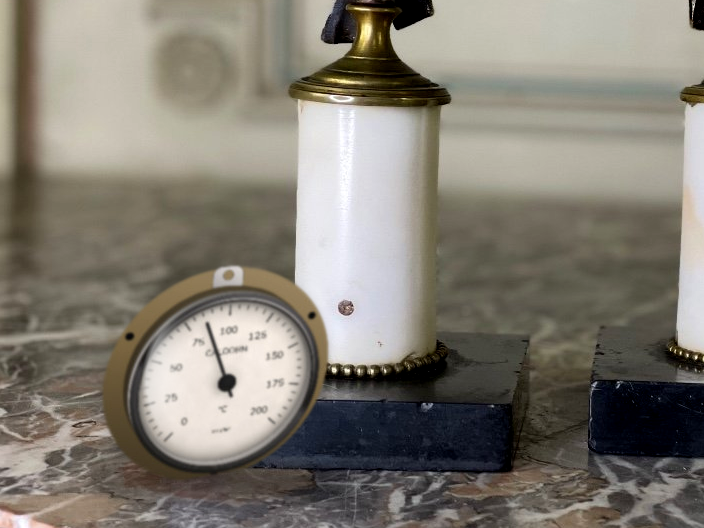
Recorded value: 85
